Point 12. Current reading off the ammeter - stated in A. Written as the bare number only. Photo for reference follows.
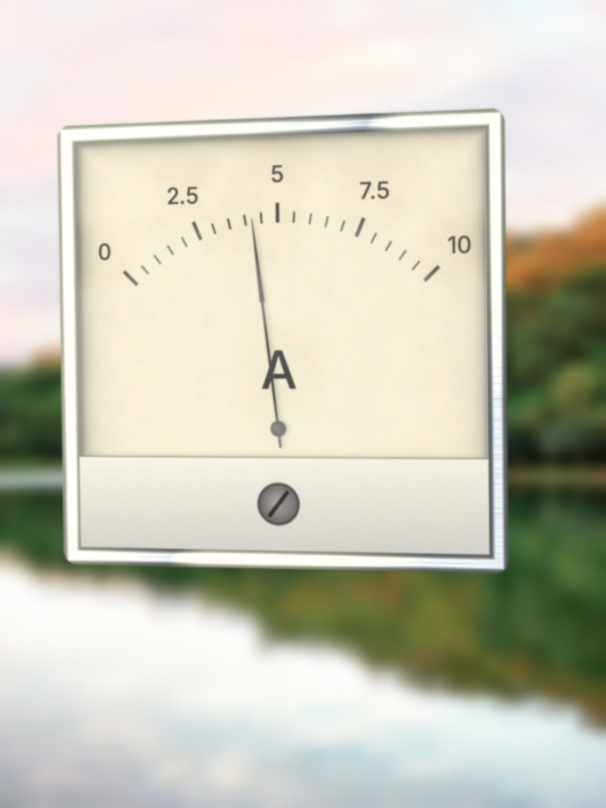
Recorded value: 4.25
